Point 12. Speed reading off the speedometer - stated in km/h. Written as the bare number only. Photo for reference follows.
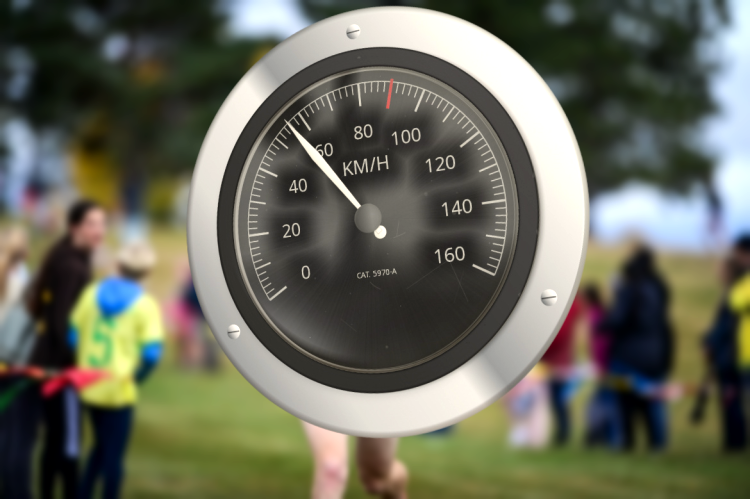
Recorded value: 56
